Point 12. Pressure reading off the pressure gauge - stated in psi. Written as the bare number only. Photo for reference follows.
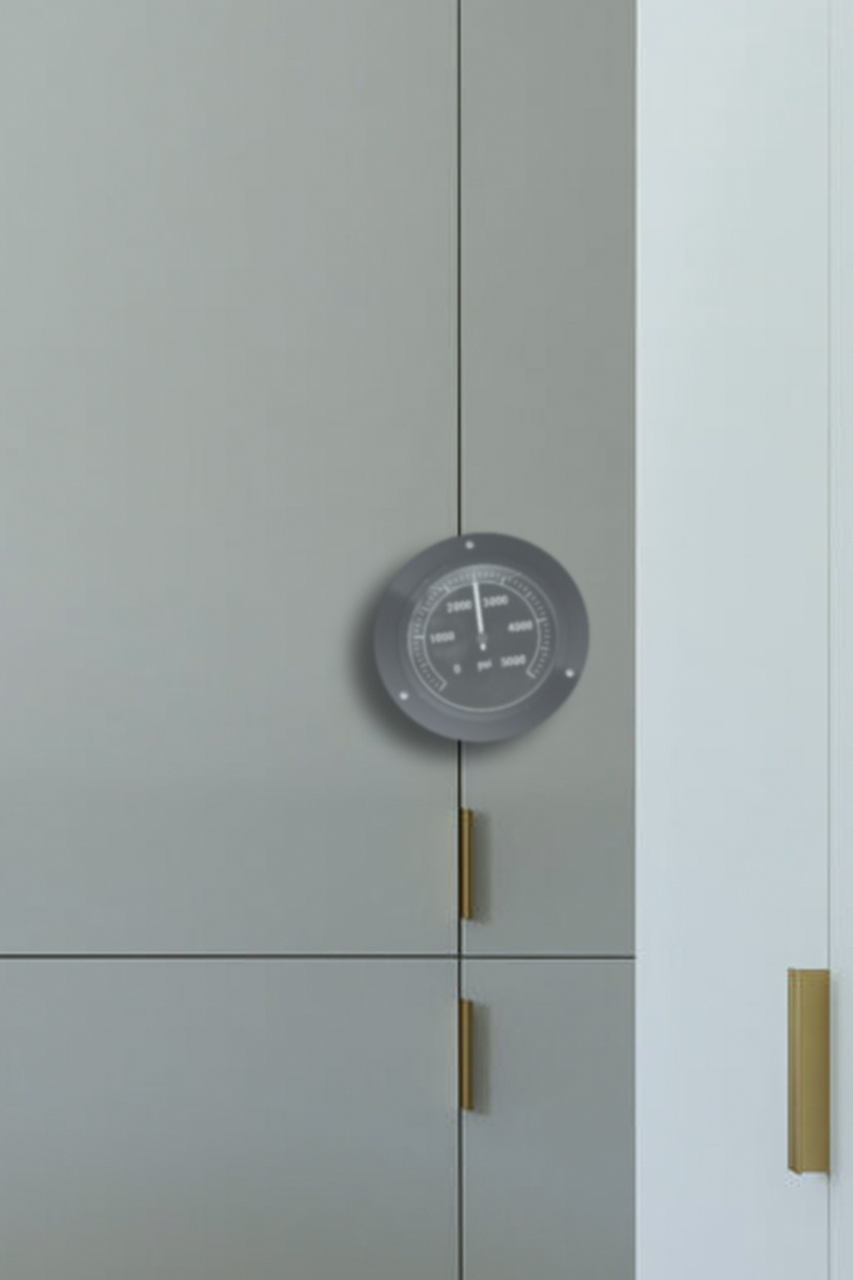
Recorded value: 2500
